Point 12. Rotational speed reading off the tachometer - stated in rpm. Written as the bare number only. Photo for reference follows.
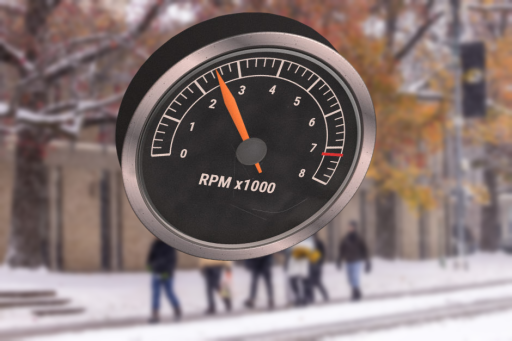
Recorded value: 2500
